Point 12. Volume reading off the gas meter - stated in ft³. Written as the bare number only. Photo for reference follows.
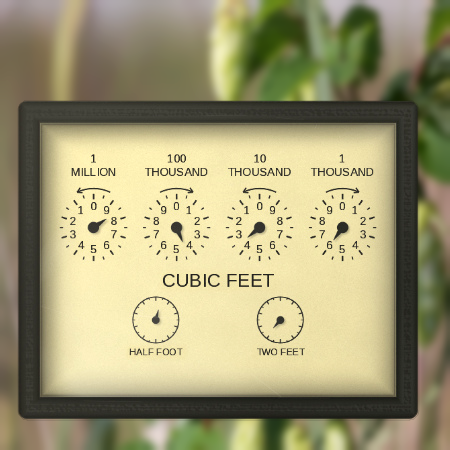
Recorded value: 843600
